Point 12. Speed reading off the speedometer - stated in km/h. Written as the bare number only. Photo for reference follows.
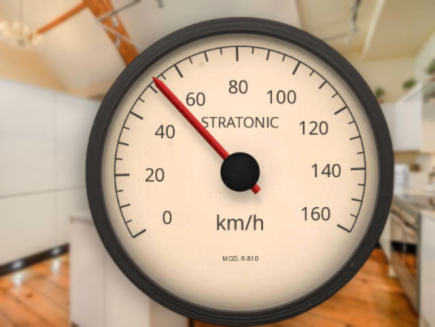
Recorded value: 52.5
